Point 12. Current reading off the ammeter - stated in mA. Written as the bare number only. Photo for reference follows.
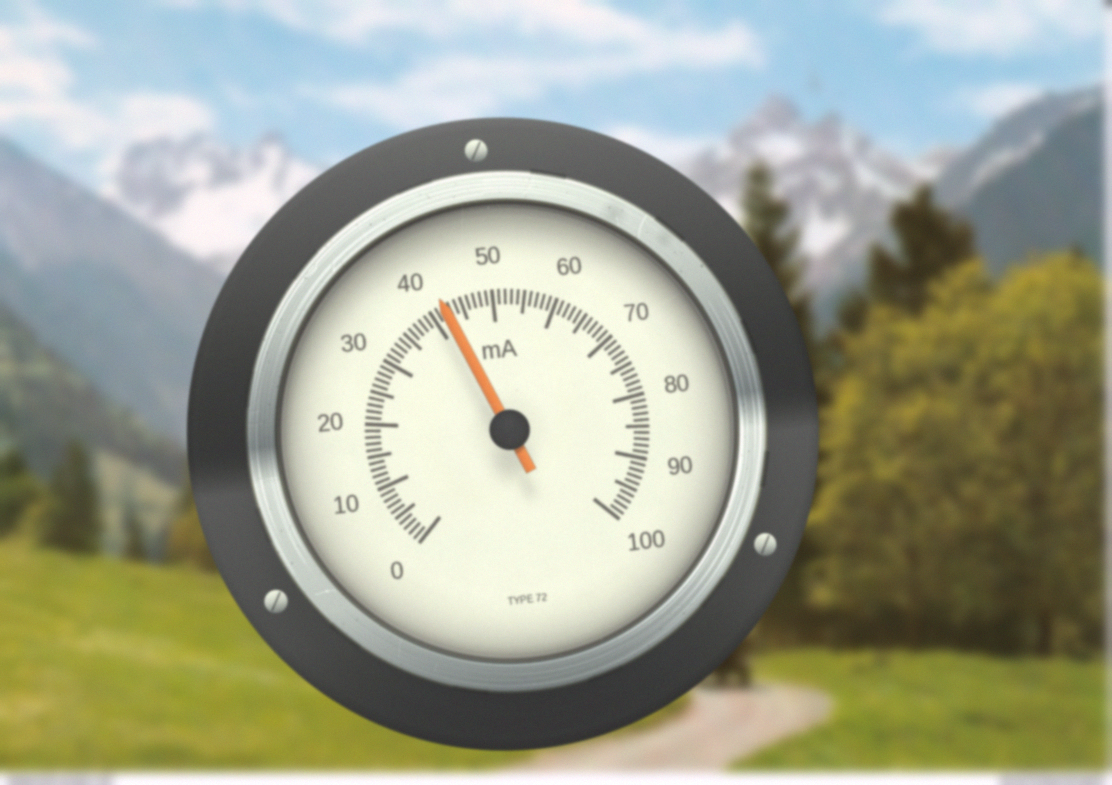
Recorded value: 42
